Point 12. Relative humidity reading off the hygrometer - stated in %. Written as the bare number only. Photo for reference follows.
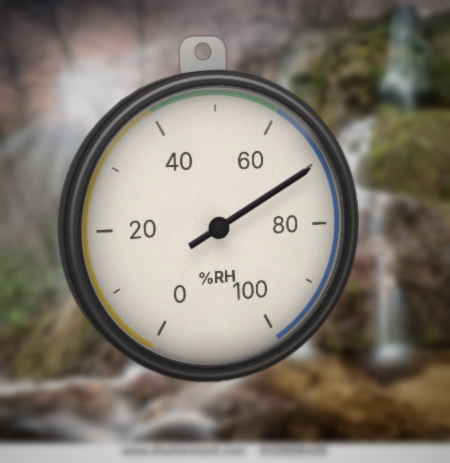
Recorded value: 70
